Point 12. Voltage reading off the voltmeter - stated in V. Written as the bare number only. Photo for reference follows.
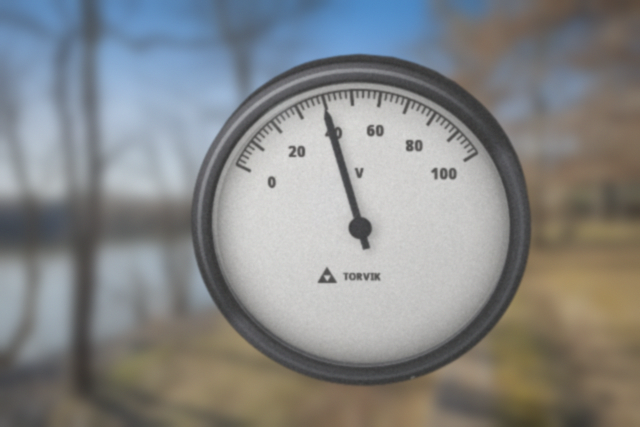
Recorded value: 40
